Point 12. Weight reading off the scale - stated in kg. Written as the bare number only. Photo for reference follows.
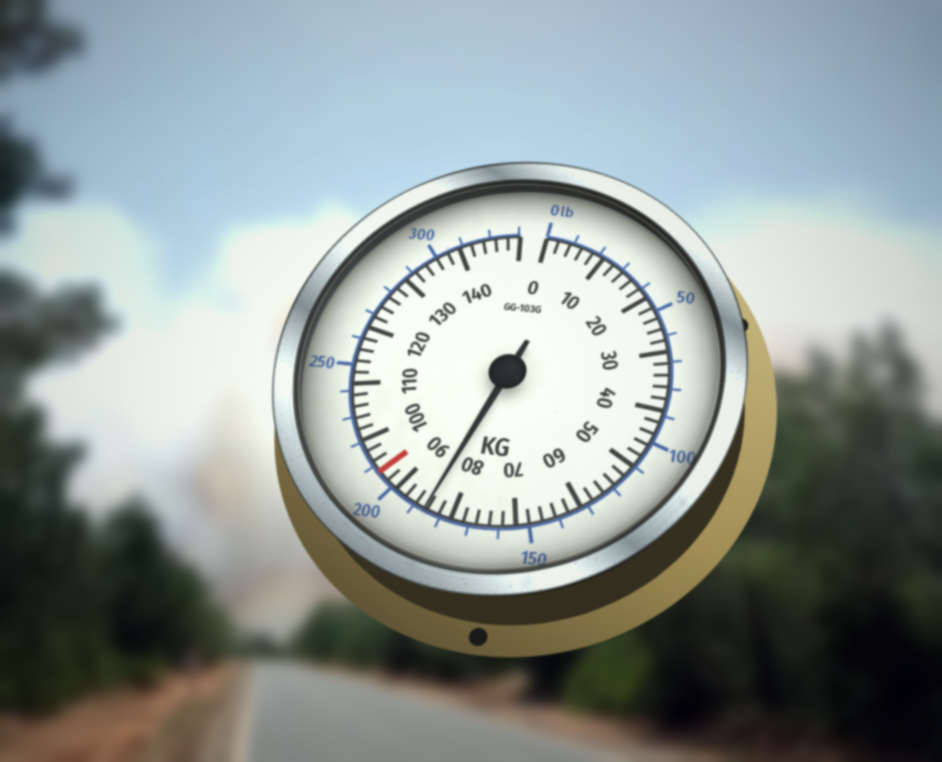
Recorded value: 84
